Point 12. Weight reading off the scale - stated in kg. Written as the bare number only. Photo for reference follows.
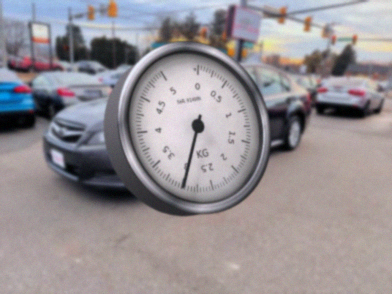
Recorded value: 3
